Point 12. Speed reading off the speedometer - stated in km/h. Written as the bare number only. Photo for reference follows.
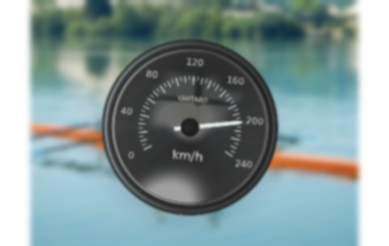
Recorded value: 200
